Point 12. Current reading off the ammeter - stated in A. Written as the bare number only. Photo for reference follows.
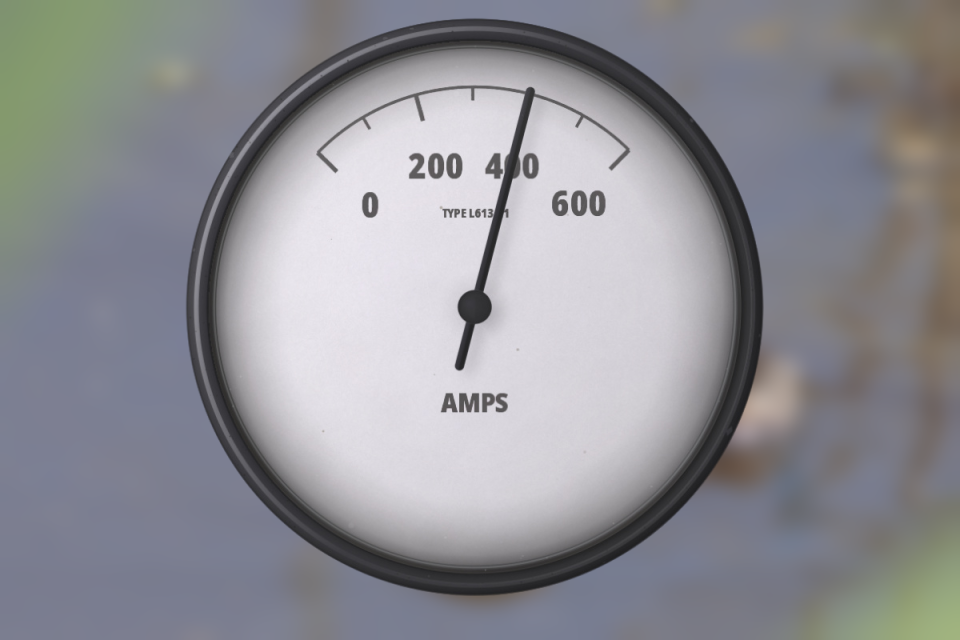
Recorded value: 400
